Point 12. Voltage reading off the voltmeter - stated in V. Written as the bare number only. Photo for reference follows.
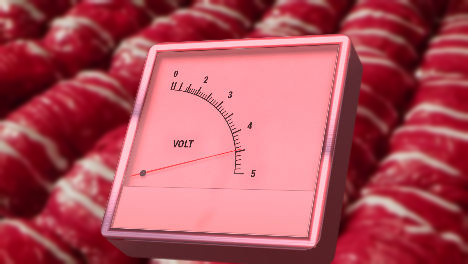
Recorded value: 4.5
